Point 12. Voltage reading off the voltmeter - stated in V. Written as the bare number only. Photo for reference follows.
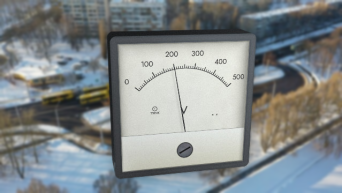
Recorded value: 200
